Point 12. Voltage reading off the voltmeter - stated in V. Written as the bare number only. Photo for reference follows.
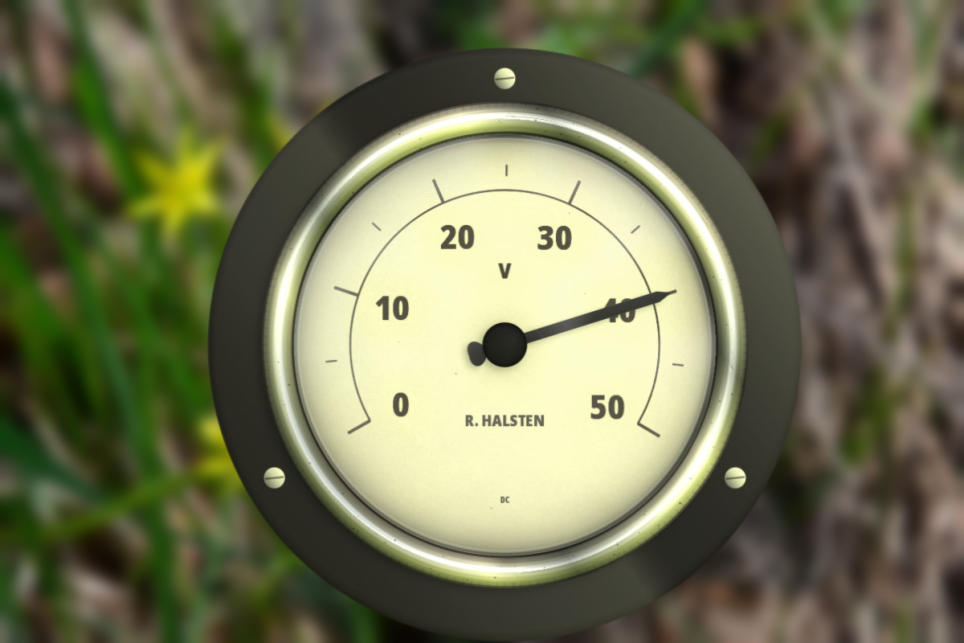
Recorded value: 40
